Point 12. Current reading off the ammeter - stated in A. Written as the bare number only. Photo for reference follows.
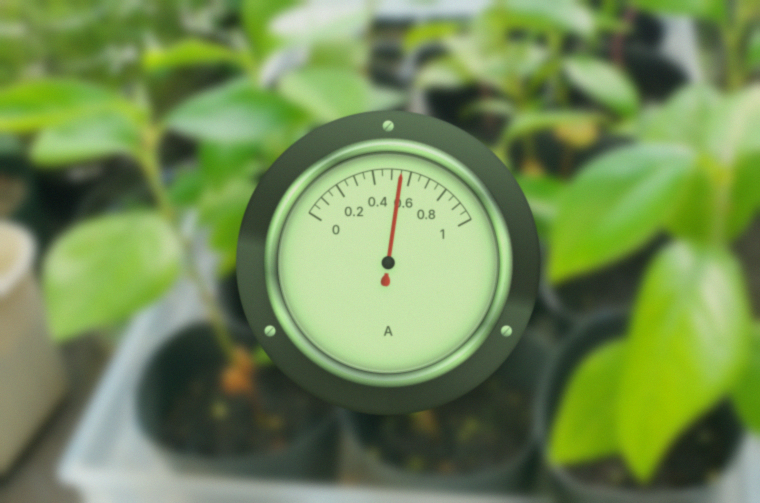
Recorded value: 0.55
